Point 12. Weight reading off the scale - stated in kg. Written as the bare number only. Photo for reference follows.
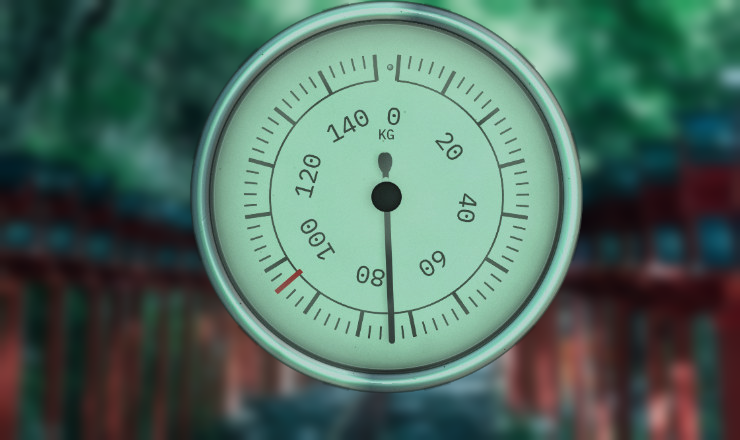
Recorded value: 74
